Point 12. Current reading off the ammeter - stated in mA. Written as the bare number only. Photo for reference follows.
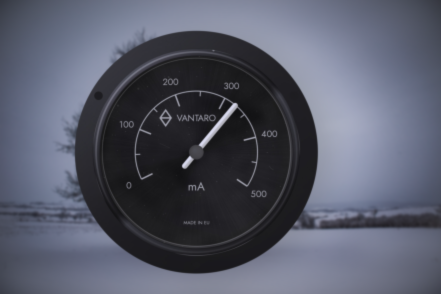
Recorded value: 325
